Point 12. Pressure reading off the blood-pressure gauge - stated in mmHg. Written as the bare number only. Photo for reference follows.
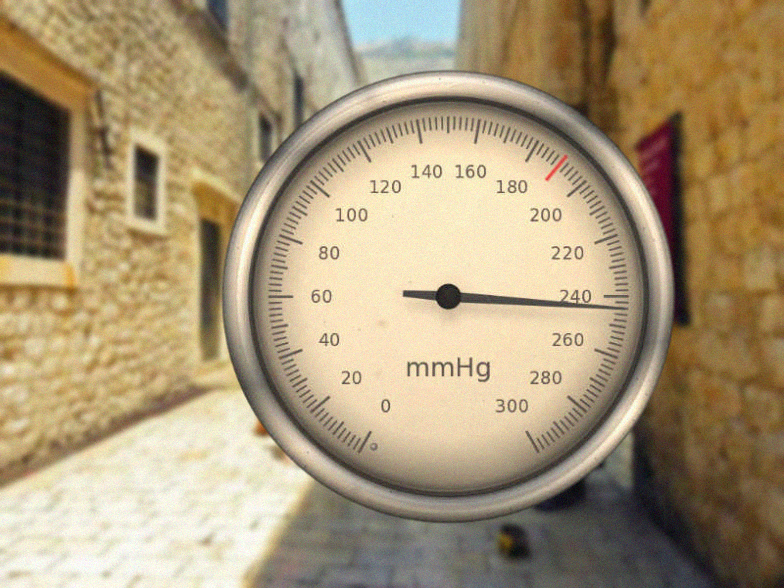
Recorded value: 244
